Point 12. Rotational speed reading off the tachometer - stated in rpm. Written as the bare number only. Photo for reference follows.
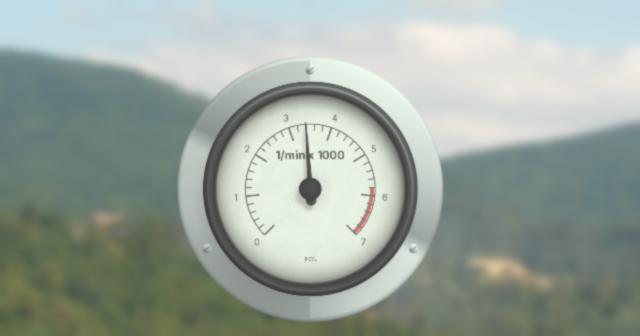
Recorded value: 3400
